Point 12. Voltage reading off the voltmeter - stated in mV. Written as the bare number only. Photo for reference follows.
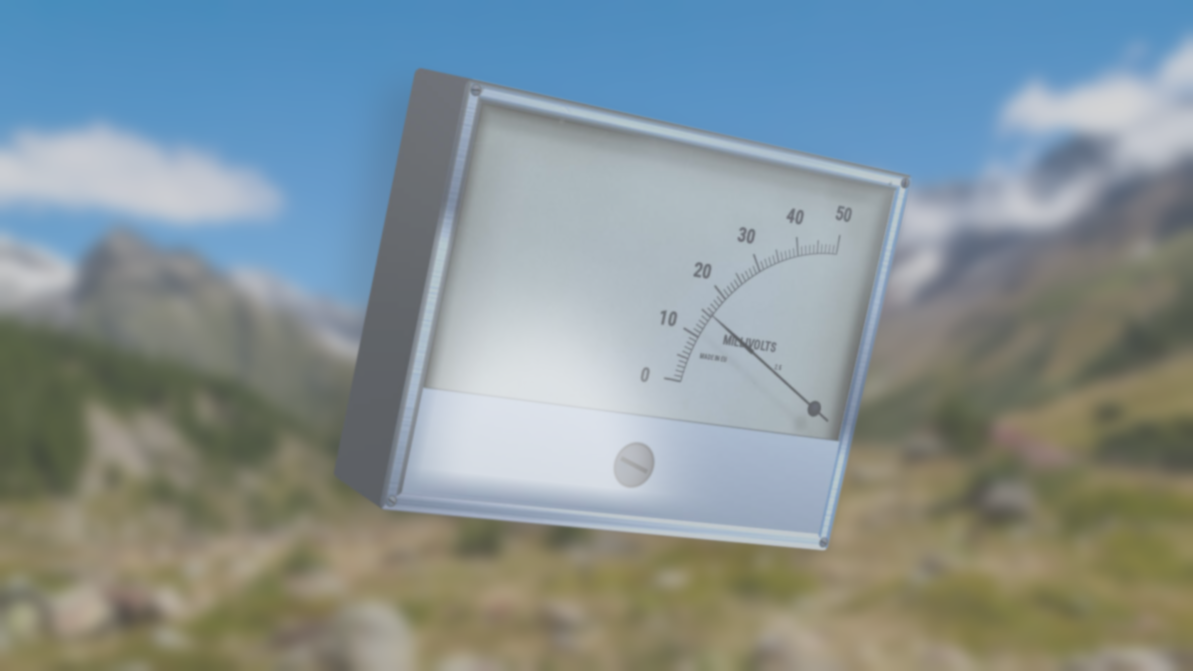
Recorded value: 15
